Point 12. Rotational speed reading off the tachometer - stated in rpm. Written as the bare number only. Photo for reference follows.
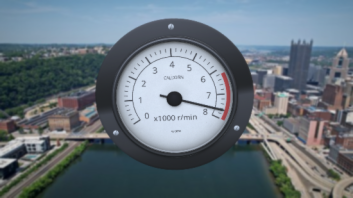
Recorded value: 7600
